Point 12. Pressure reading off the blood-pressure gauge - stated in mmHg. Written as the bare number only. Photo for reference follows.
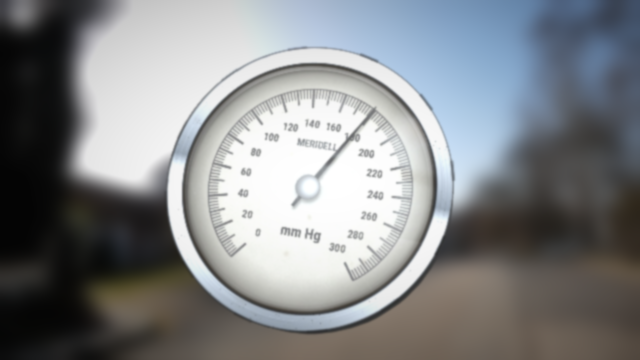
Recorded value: 180
